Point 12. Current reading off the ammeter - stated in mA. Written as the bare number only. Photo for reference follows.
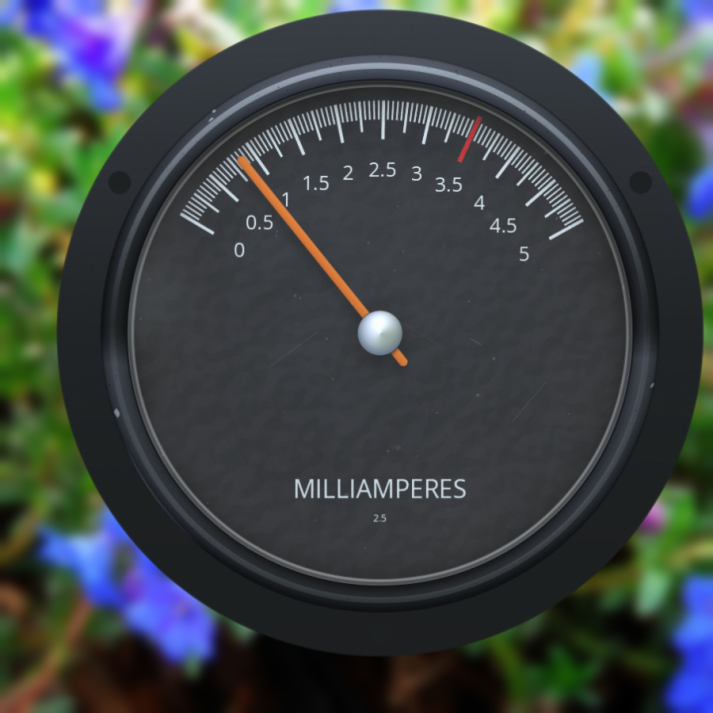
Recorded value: 0.85
